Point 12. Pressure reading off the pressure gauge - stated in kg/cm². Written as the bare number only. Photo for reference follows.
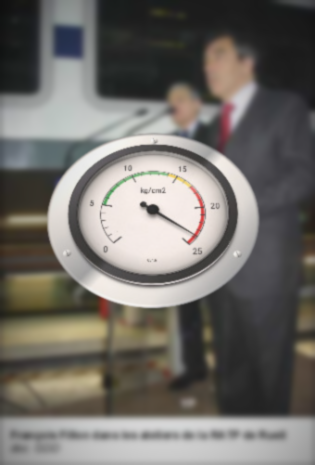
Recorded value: 24
